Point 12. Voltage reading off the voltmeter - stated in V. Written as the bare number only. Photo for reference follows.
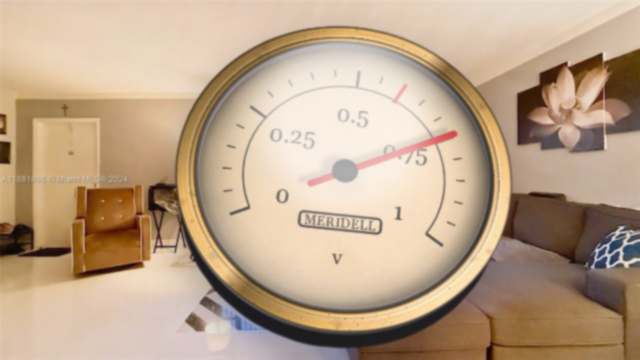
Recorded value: 0.75
